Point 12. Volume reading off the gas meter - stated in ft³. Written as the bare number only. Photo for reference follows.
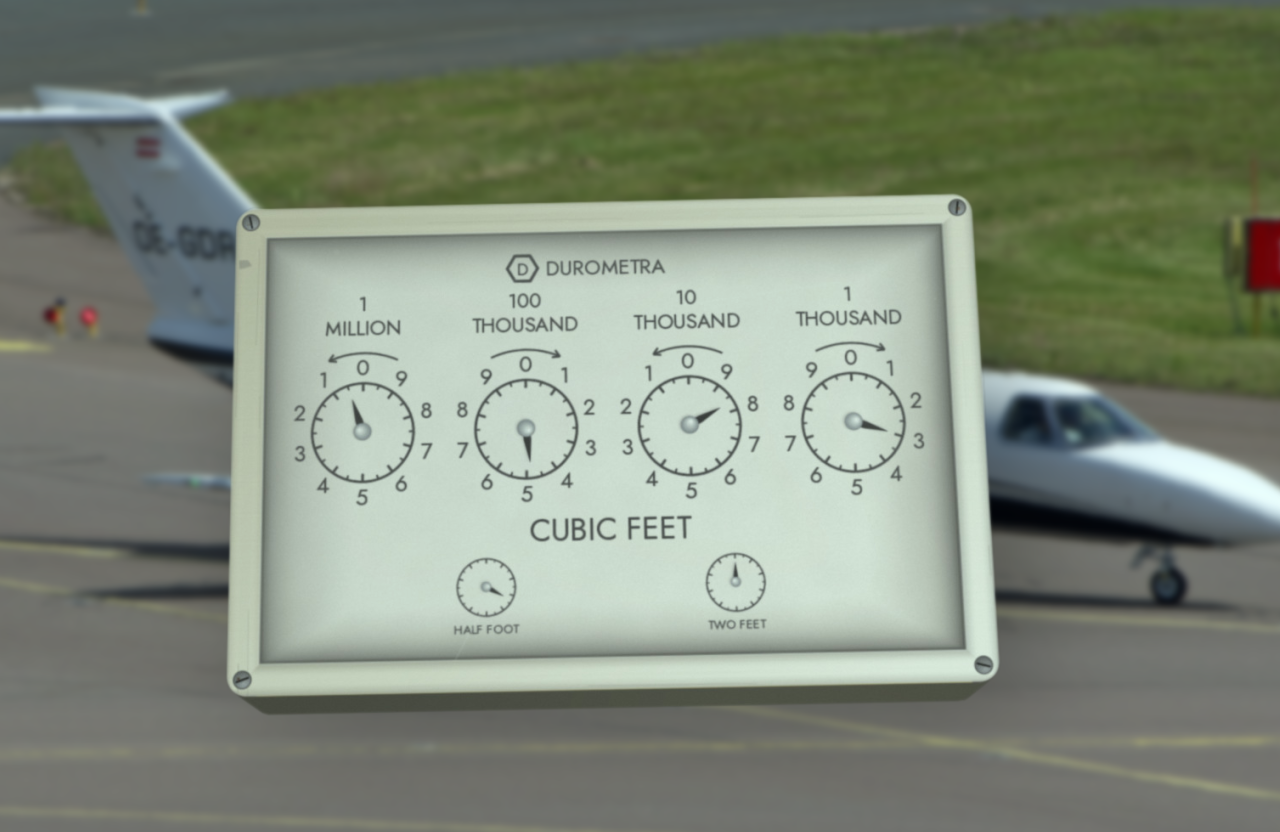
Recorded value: 48300
